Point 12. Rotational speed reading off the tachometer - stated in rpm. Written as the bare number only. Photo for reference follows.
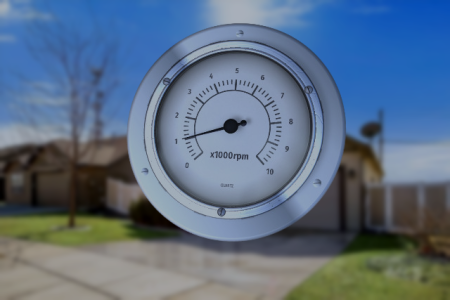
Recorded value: 1000
